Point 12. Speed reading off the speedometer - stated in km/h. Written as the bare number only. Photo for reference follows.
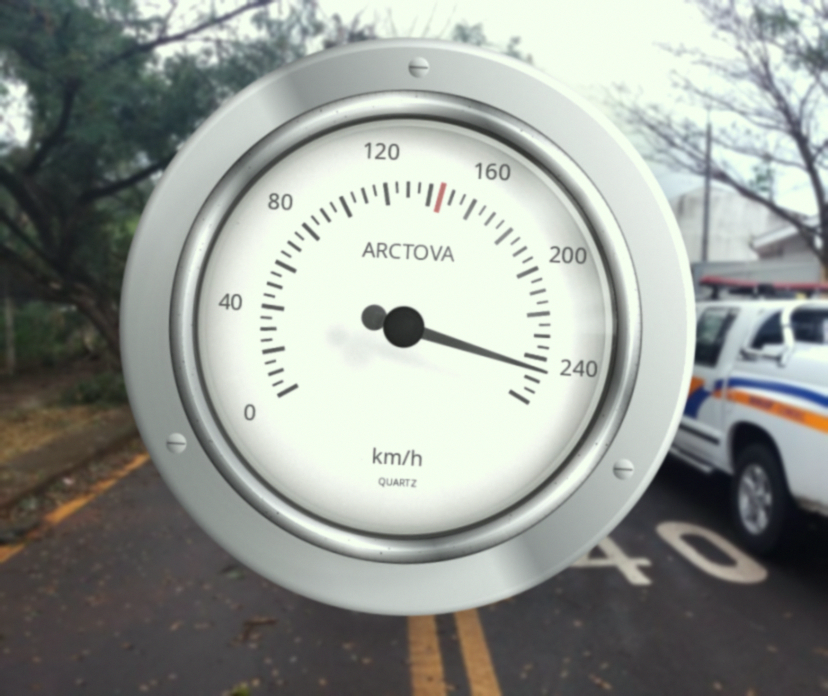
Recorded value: 245
